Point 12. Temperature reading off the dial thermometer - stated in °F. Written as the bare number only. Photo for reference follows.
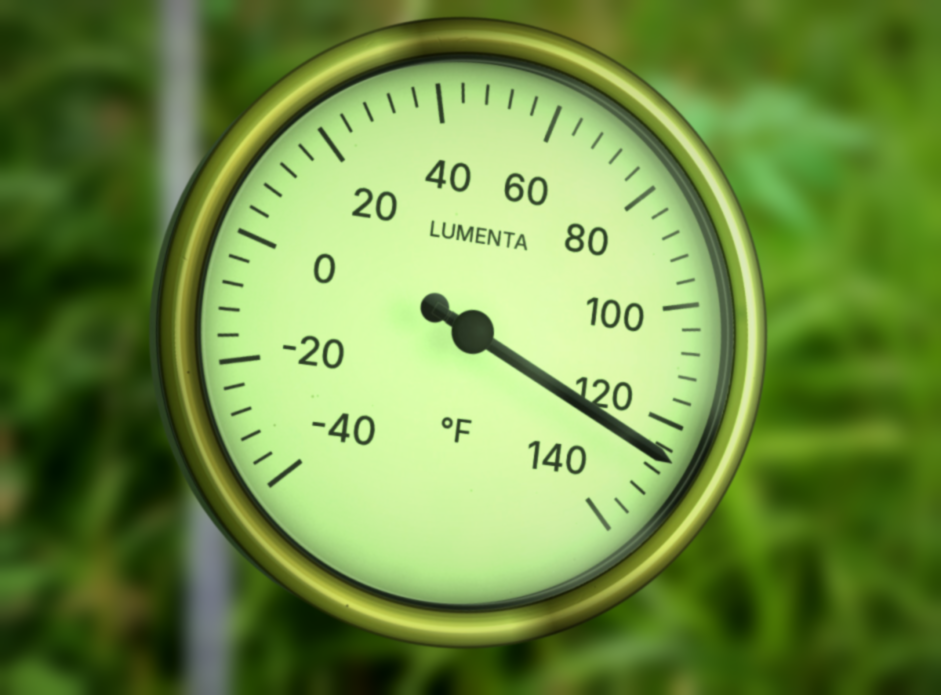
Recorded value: 126
